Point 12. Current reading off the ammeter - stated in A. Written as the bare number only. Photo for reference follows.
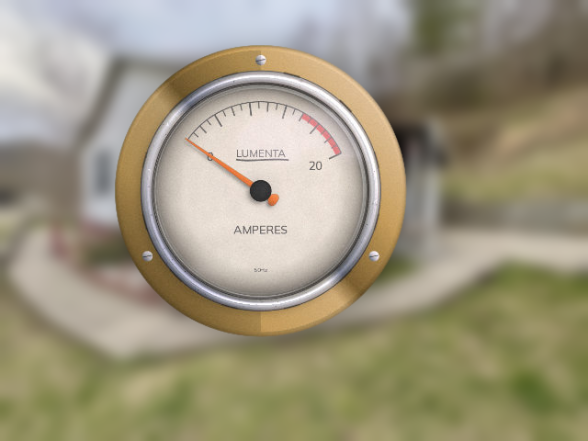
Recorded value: 0
